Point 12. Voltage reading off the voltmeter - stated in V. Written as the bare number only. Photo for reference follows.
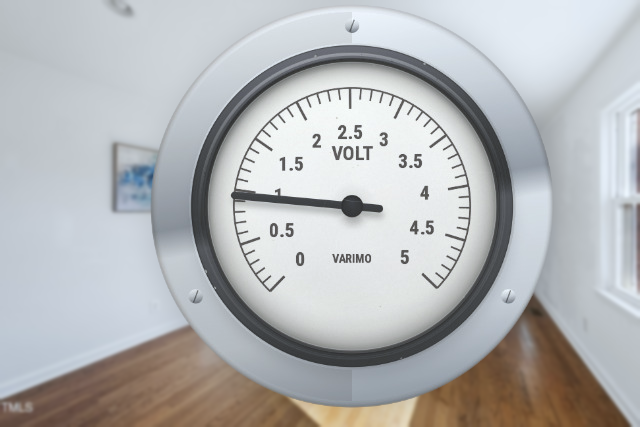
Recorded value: 0.95
